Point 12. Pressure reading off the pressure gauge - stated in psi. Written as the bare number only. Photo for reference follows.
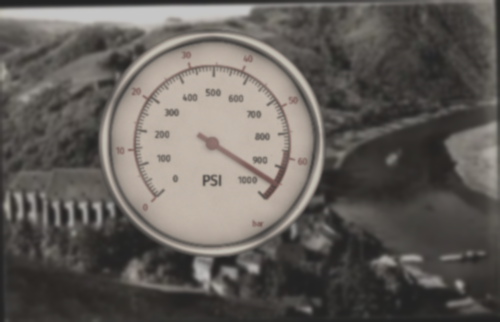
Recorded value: 950
